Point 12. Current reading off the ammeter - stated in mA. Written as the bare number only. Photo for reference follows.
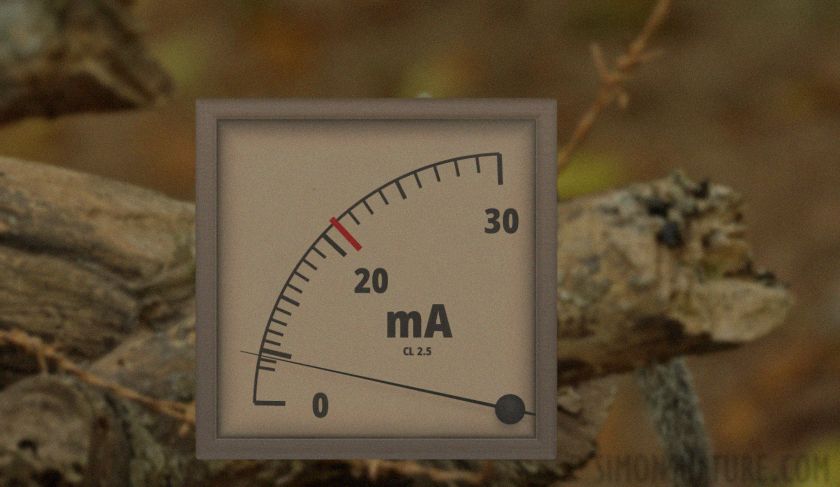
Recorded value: 9.5
